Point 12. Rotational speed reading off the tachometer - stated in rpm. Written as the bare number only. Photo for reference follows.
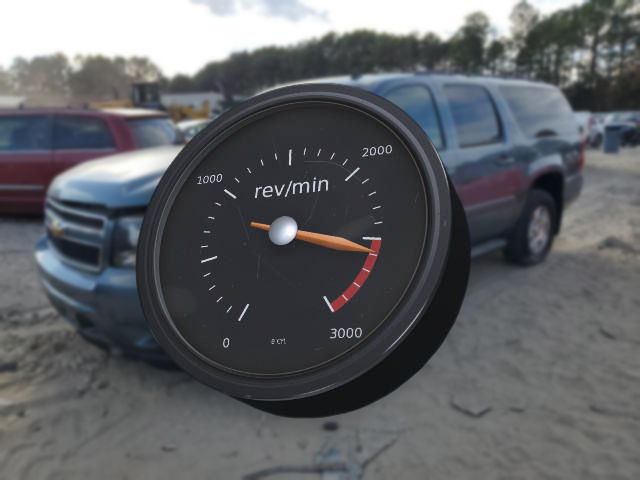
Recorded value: 2600
